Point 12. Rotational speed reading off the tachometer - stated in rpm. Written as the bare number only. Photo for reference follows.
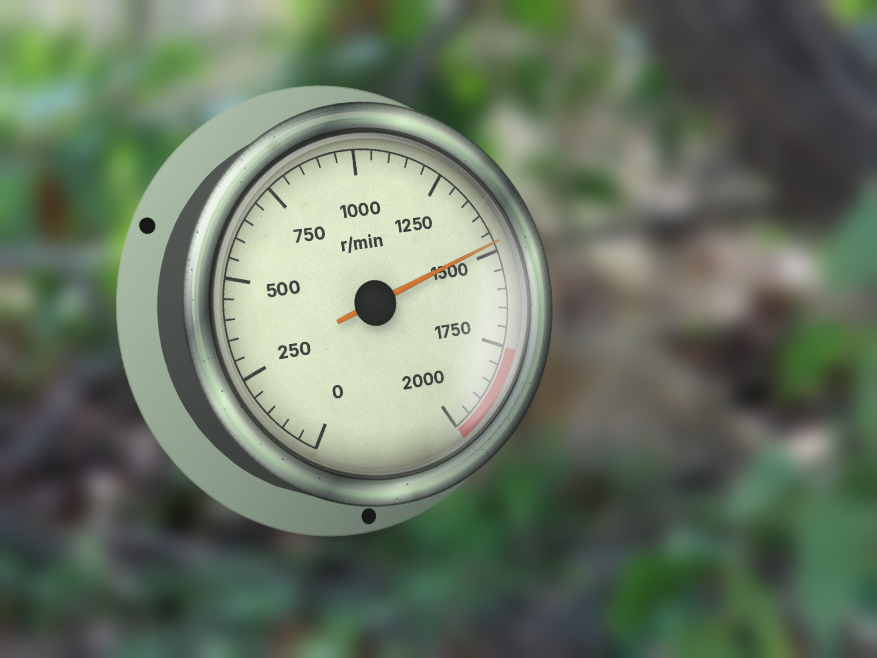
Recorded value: 1475
